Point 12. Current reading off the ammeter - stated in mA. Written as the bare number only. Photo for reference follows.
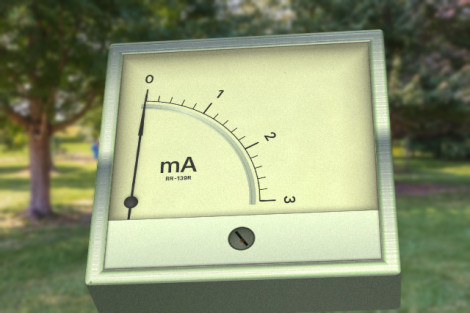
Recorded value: 0
